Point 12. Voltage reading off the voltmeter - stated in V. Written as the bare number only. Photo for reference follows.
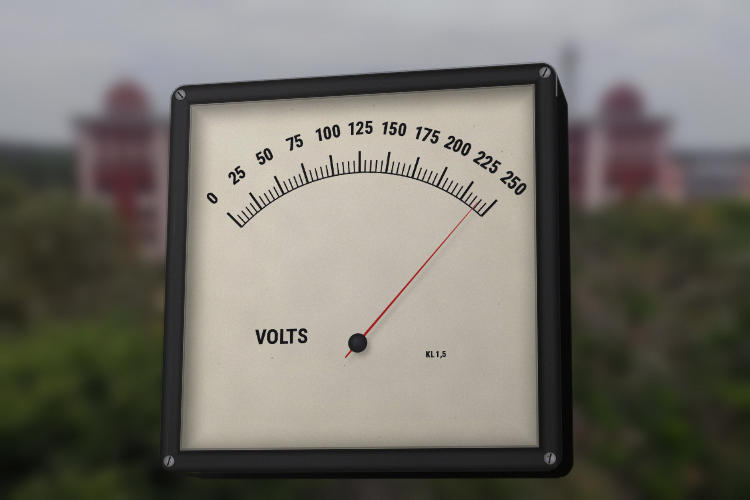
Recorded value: 240
